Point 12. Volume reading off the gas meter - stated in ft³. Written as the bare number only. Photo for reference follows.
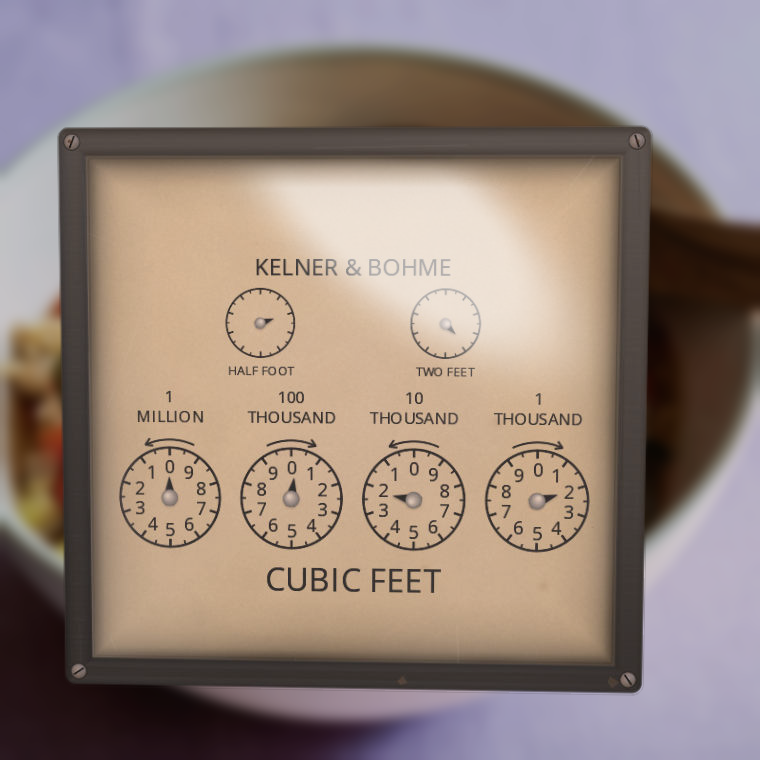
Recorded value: 2200
